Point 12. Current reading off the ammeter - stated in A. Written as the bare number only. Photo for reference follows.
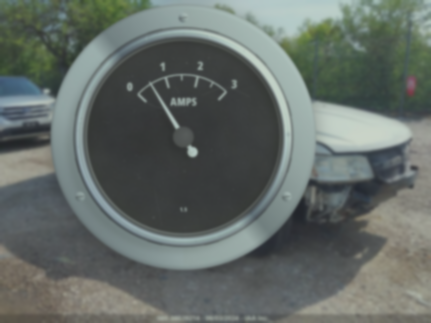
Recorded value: 0.5
